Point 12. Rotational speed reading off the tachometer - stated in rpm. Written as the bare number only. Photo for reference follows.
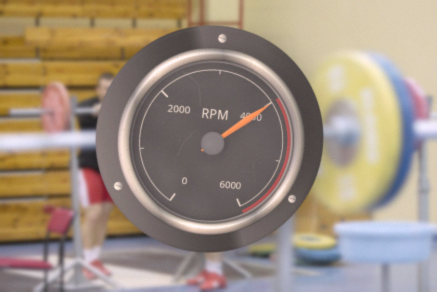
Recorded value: 4000
